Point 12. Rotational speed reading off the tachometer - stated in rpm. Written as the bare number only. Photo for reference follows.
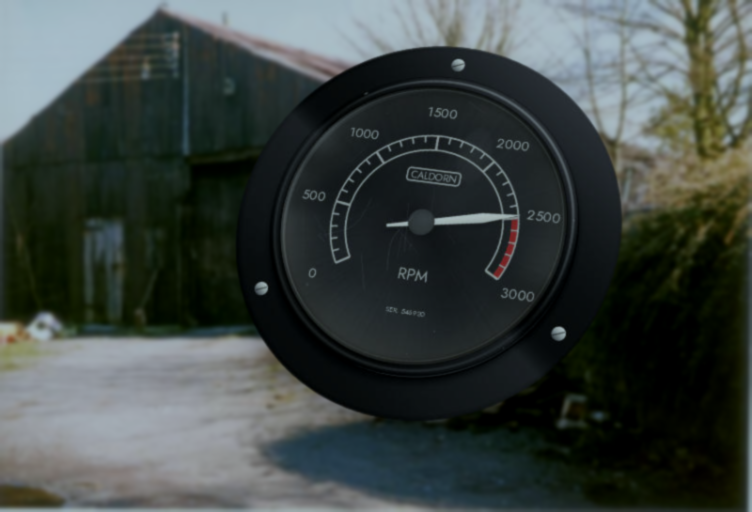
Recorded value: 2500
